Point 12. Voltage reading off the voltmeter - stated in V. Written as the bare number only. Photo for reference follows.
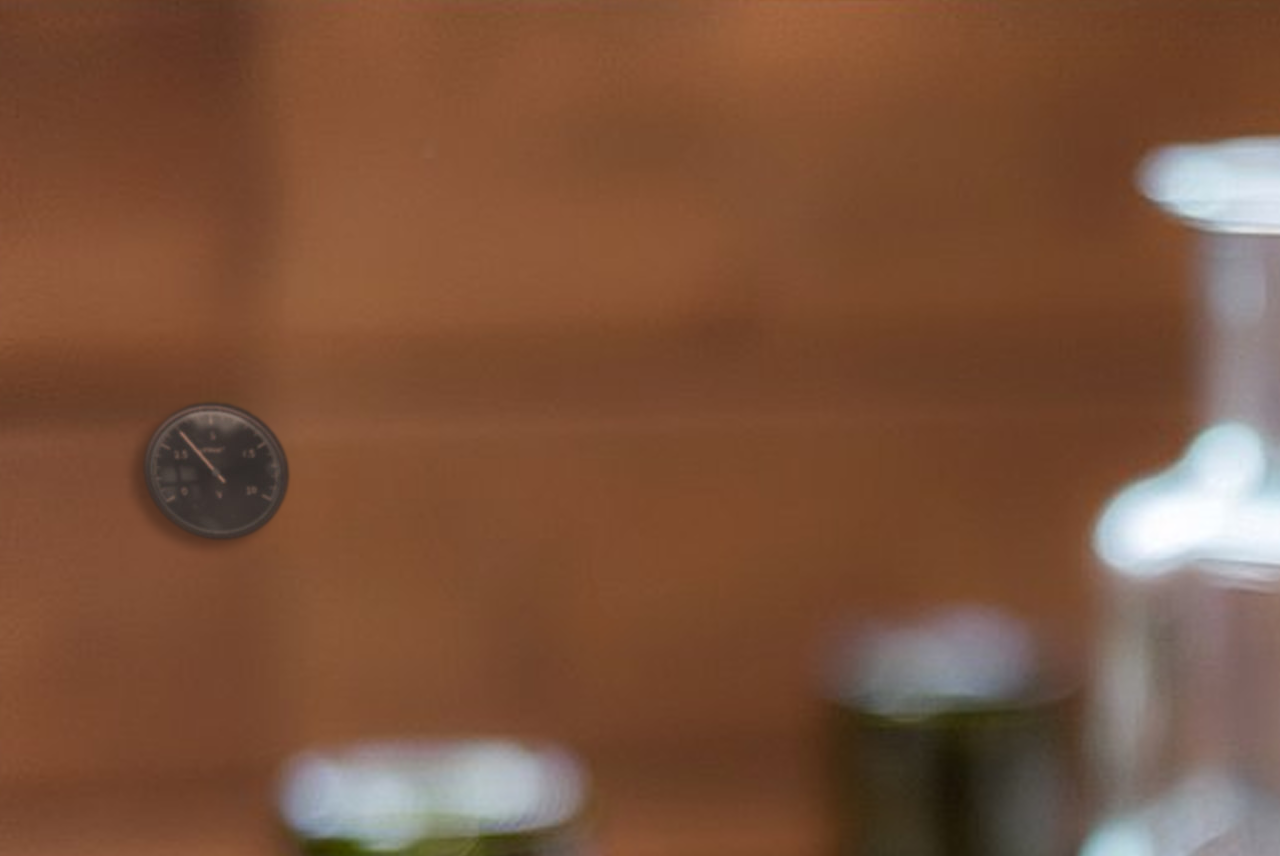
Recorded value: 3.5
